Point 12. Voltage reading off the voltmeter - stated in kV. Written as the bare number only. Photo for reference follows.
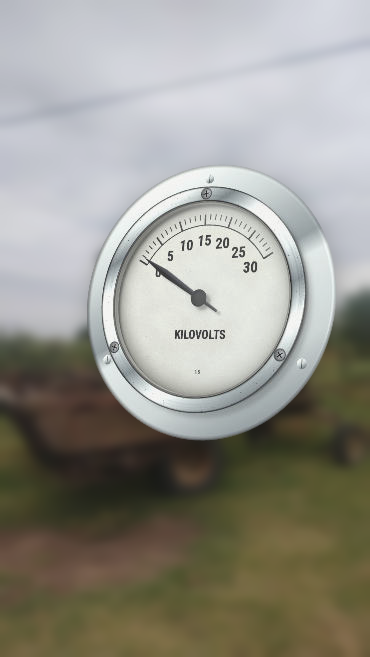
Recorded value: 1
